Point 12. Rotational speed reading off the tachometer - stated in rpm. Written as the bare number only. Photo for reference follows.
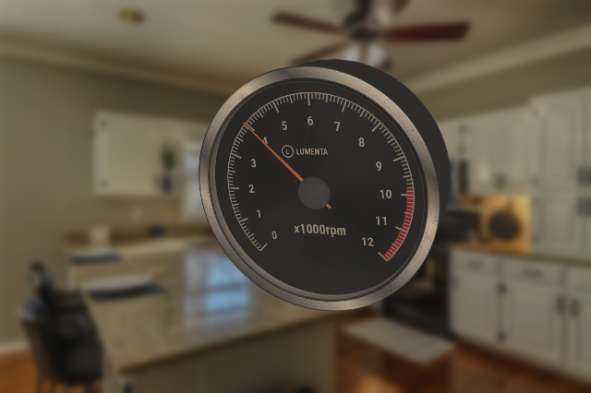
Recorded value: 4000
